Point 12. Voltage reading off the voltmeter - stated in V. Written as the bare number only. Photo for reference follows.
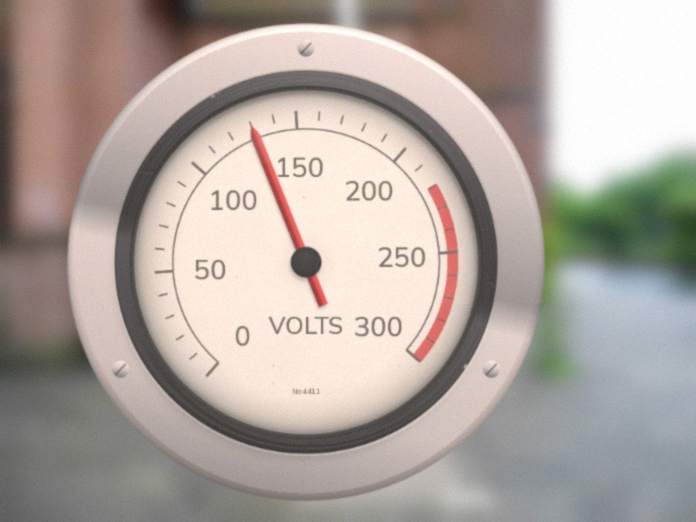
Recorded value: 130
